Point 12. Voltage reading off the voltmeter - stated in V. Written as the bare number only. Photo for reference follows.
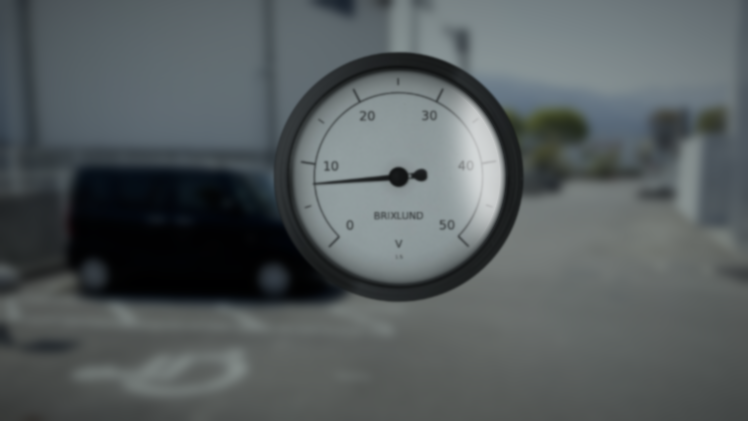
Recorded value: 7.5
